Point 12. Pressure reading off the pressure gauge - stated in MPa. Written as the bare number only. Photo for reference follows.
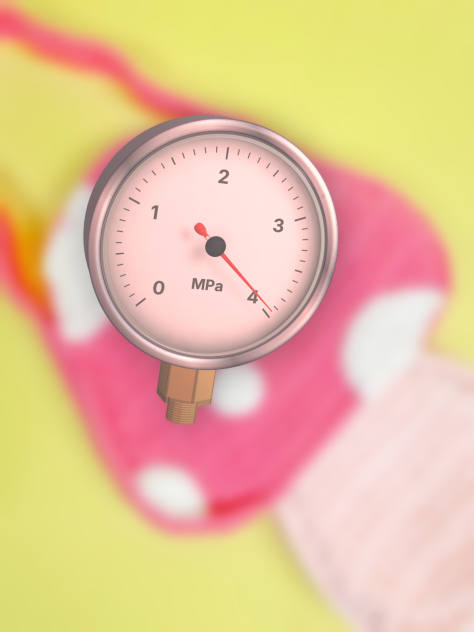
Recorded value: 3.95
